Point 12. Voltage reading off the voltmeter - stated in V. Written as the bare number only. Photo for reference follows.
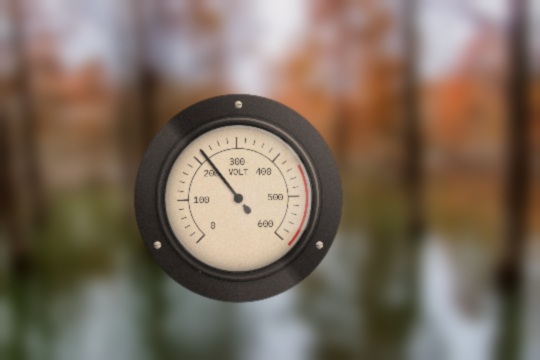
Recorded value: 220
